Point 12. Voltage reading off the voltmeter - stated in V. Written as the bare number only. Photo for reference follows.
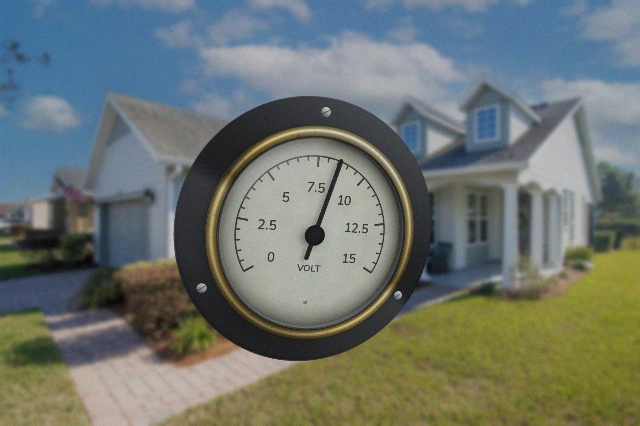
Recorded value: 8.5
